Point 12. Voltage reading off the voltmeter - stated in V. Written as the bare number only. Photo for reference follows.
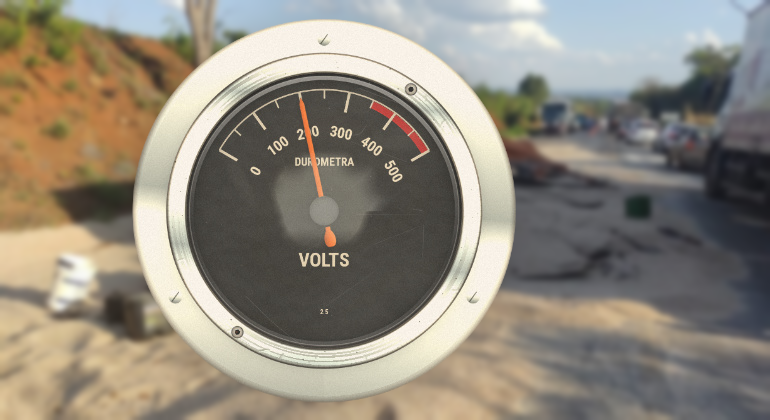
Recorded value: 200
